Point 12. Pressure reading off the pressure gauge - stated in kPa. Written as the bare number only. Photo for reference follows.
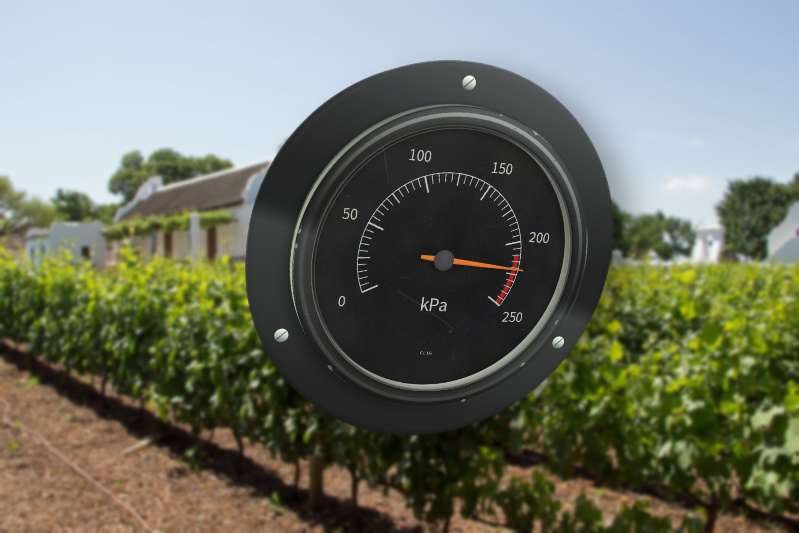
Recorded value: 220
